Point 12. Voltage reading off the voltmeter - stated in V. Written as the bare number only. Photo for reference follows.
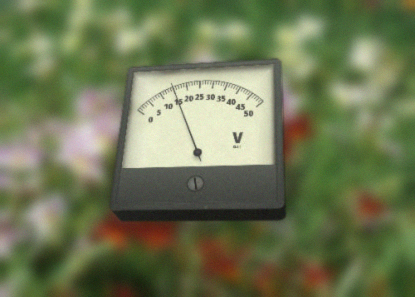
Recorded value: 15
